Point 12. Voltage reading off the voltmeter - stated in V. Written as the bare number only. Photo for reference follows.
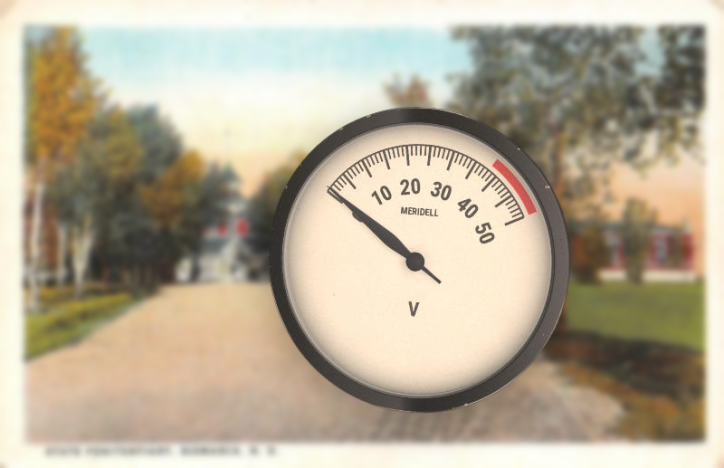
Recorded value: 1
